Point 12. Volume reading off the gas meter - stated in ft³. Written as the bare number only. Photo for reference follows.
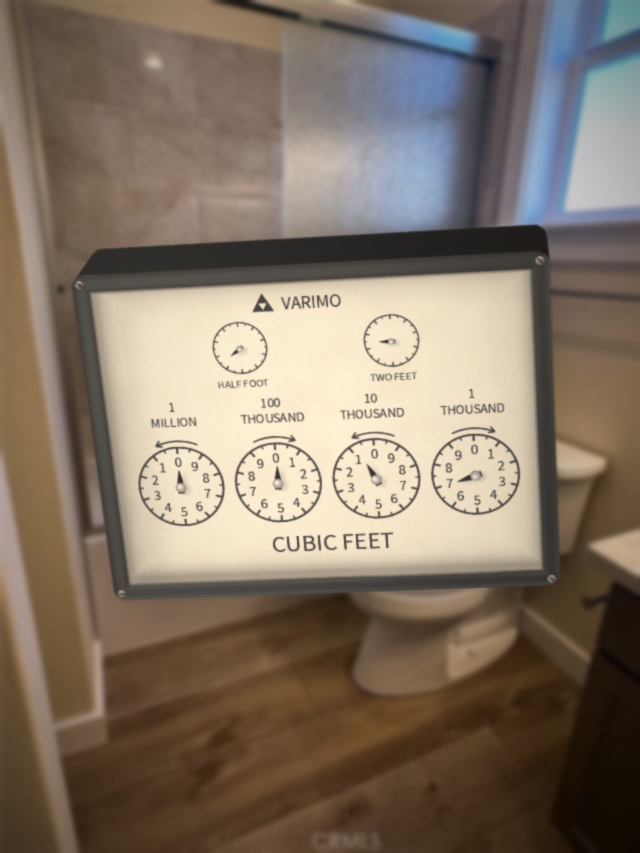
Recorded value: 700
